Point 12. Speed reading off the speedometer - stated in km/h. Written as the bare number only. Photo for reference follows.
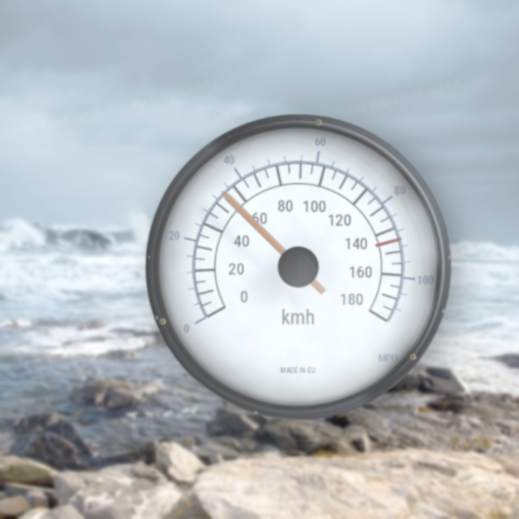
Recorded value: 55
